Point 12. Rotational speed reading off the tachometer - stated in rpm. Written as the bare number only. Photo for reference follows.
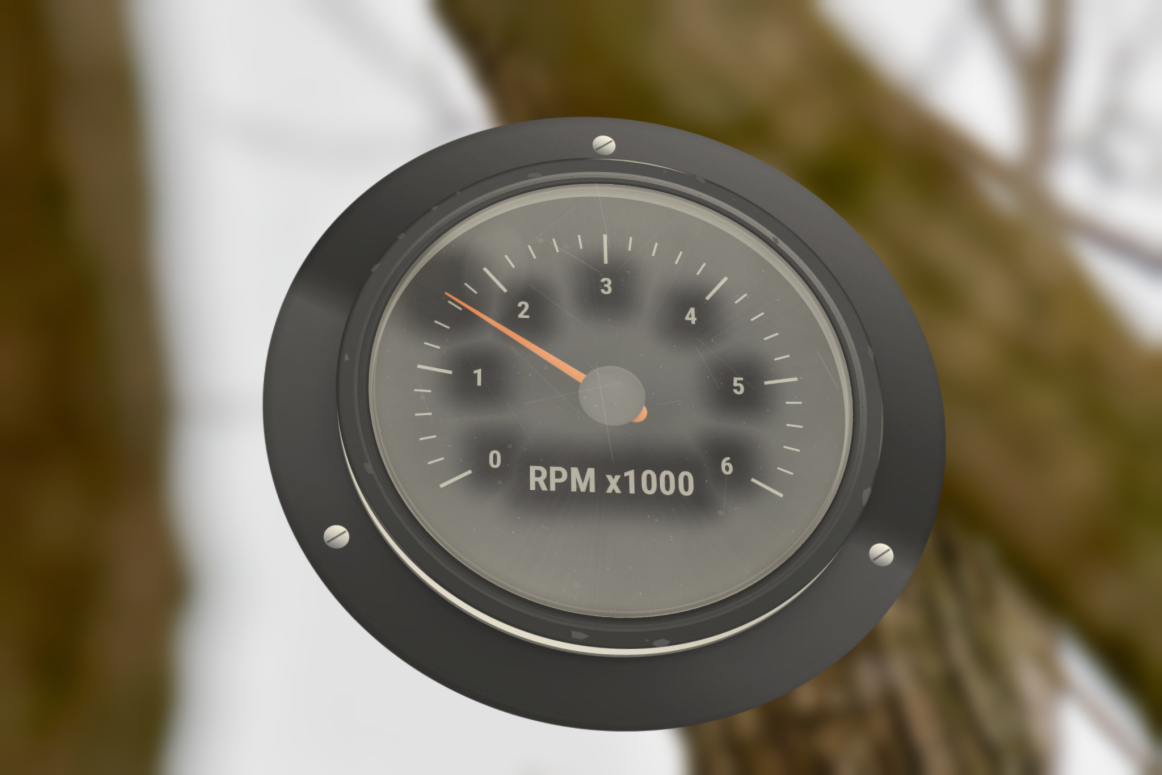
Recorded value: 1600
